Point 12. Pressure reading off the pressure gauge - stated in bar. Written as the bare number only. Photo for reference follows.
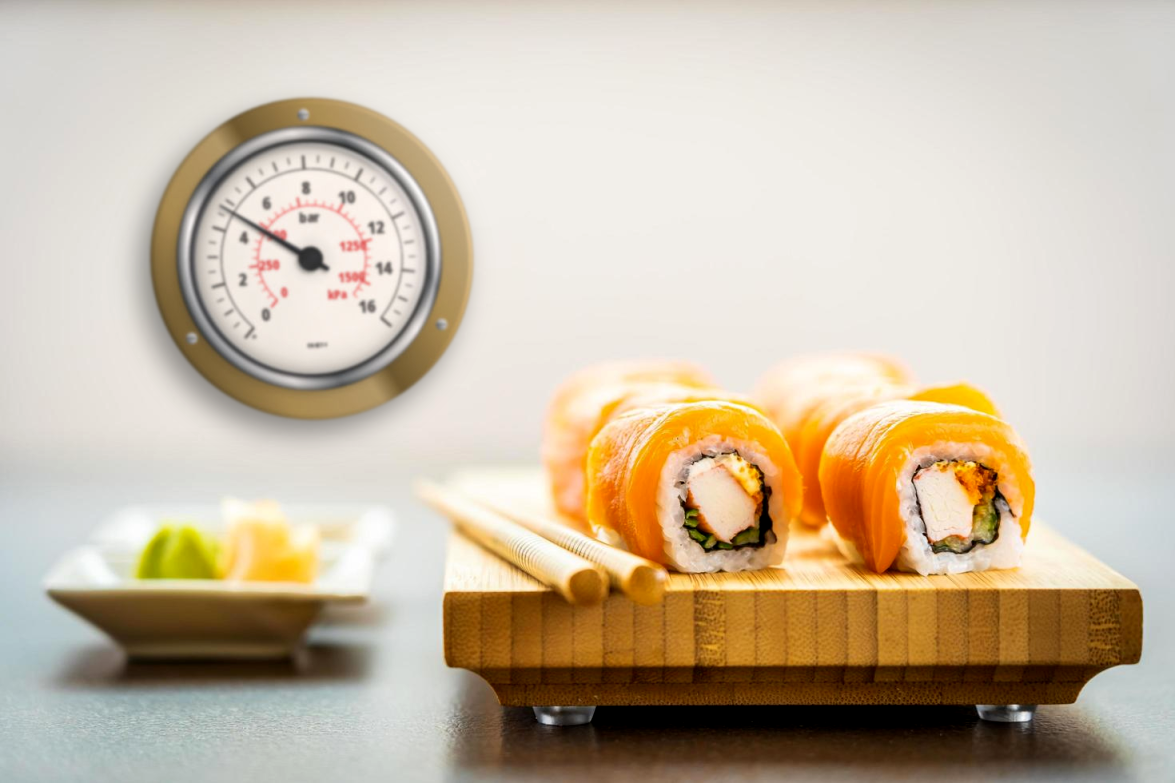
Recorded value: 4.75
